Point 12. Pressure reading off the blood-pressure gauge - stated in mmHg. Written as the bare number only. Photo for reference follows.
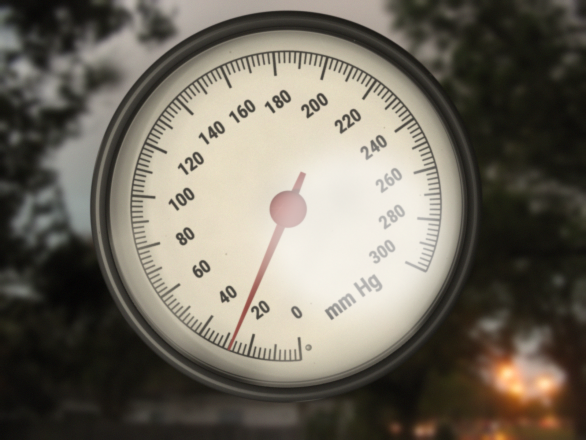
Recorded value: 28
